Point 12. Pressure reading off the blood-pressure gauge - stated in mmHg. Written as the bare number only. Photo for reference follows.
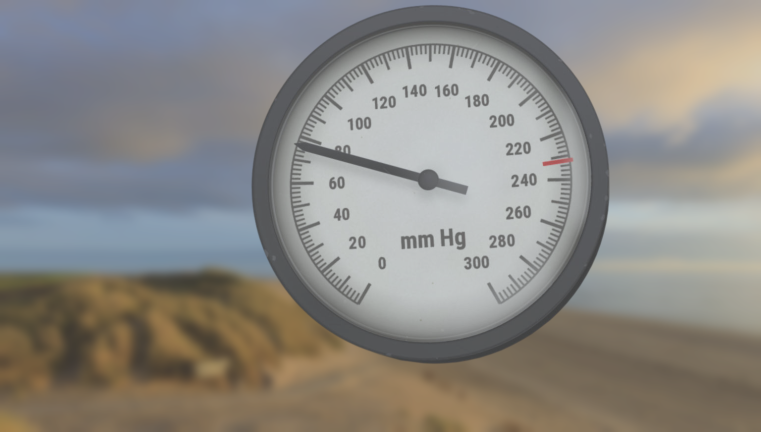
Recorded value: 76
